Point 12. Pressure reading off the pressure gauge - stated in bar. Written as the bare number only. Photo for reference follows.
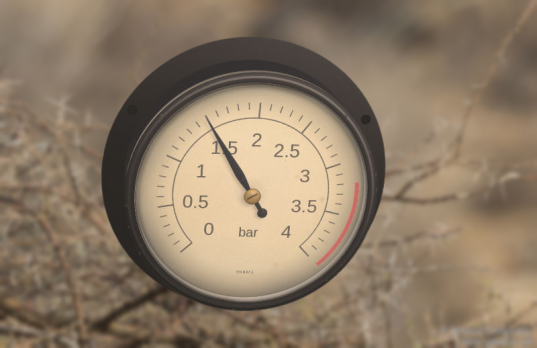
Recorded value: 1.5
